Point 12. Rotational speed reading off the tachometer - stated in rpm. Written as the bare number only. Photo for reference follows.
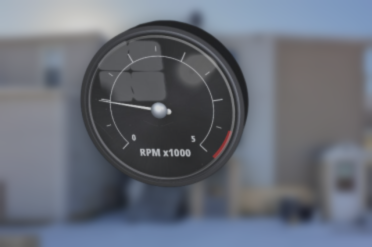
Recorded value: 1000
